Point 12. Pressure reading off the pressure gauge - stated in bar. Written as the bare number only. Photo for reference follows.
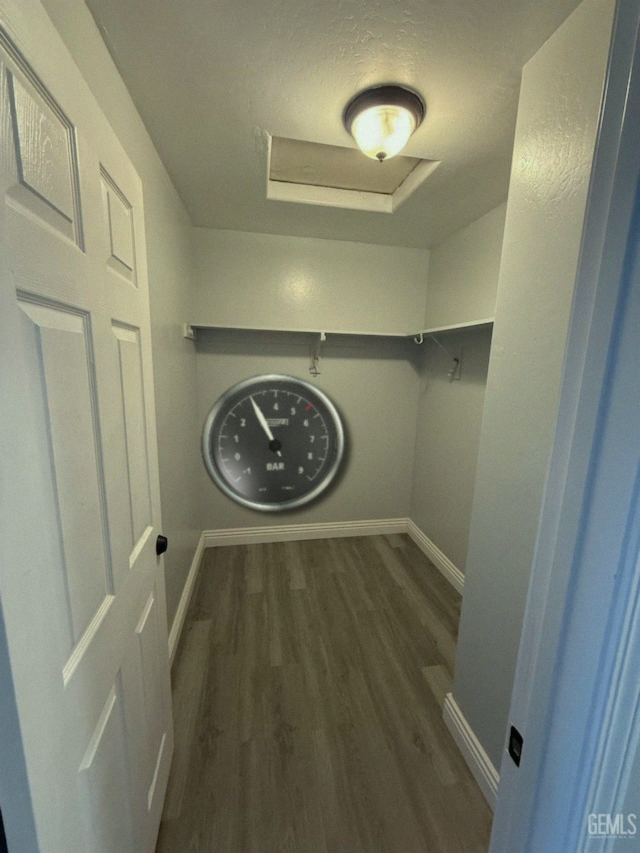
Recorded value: 3
